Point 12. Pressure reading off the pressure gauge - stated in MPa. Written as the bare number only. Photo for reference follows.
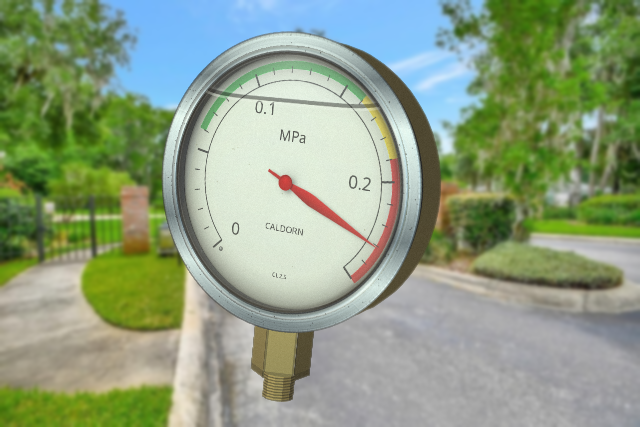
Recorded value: 0.23
